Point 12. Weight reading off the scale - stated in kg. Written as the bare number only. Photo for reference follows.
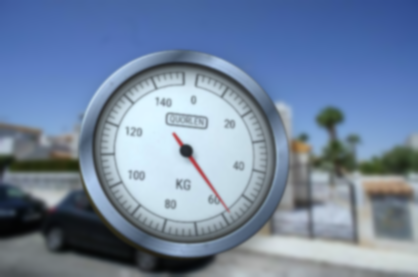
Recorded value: 58
